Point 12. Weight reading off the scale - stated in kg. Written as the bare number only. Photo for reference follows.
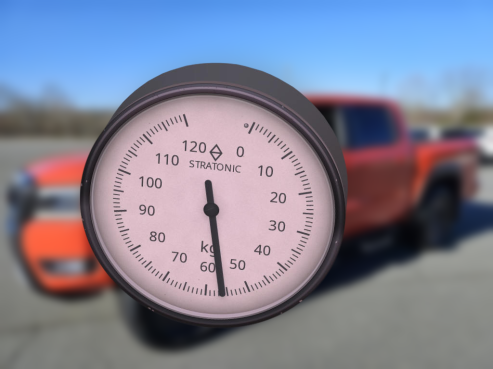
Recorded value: 56
